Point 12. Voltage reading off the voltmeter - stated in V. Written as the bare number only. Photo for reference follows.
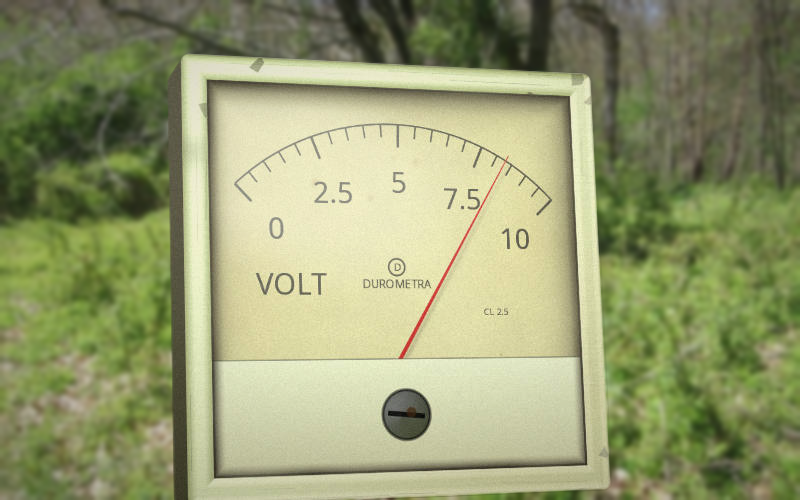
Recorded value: 8.25
